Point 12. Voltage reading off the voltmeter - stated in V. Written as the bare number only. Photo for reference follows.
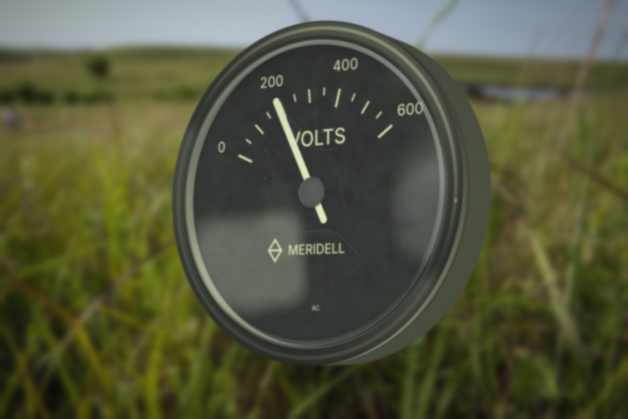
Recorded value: 200
